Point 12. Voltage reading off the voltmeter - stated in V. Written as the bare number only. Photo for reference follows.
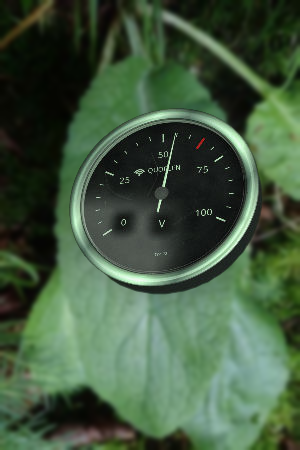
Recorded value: 55
